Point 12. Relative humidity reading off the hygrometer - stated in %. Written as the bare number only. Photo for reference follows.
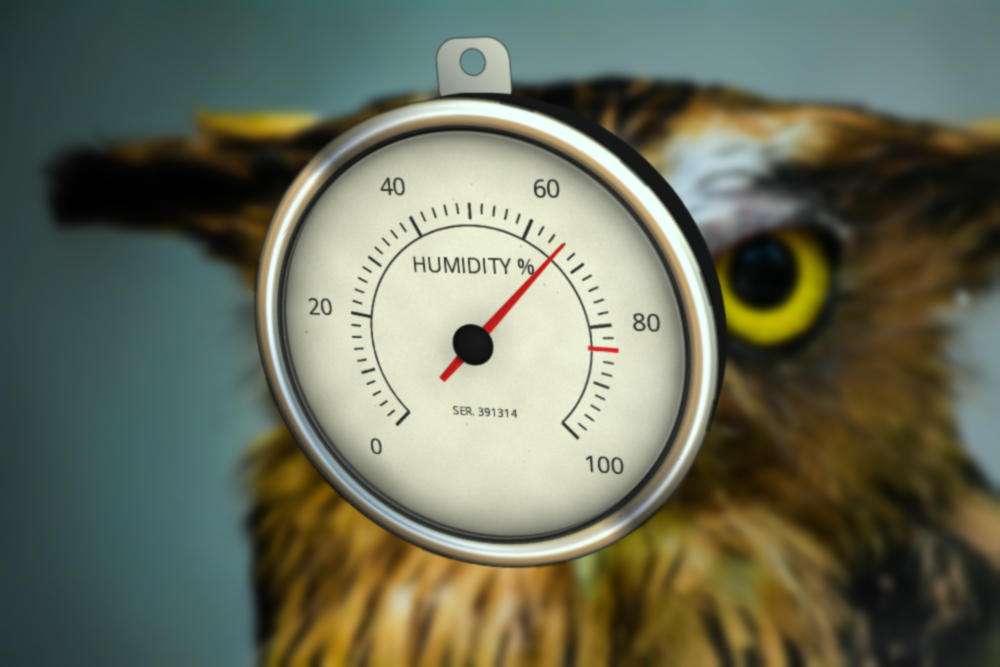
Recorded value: 66
